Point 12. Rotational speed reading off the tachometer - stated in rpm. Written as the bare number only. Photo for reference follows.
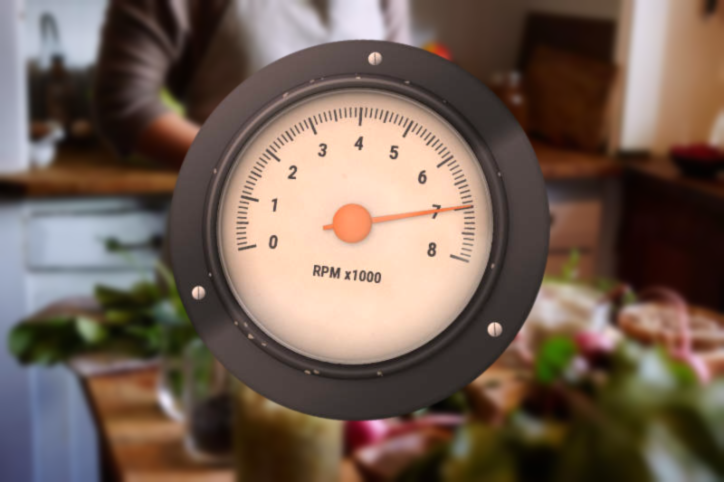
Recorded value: 7000
